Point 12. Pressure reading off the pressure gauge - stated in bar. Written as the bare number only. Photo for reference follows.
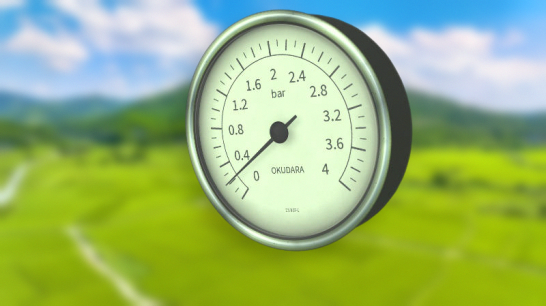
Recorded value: 0.2
